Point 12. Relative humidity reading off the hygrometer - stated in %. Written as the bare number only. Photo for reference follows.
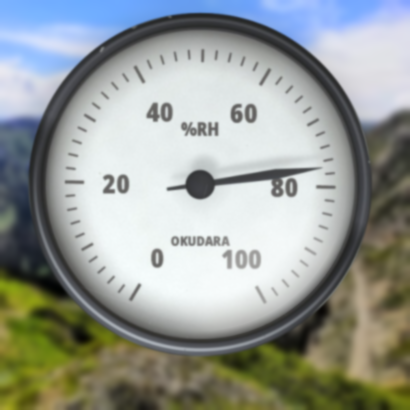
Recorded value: 77
